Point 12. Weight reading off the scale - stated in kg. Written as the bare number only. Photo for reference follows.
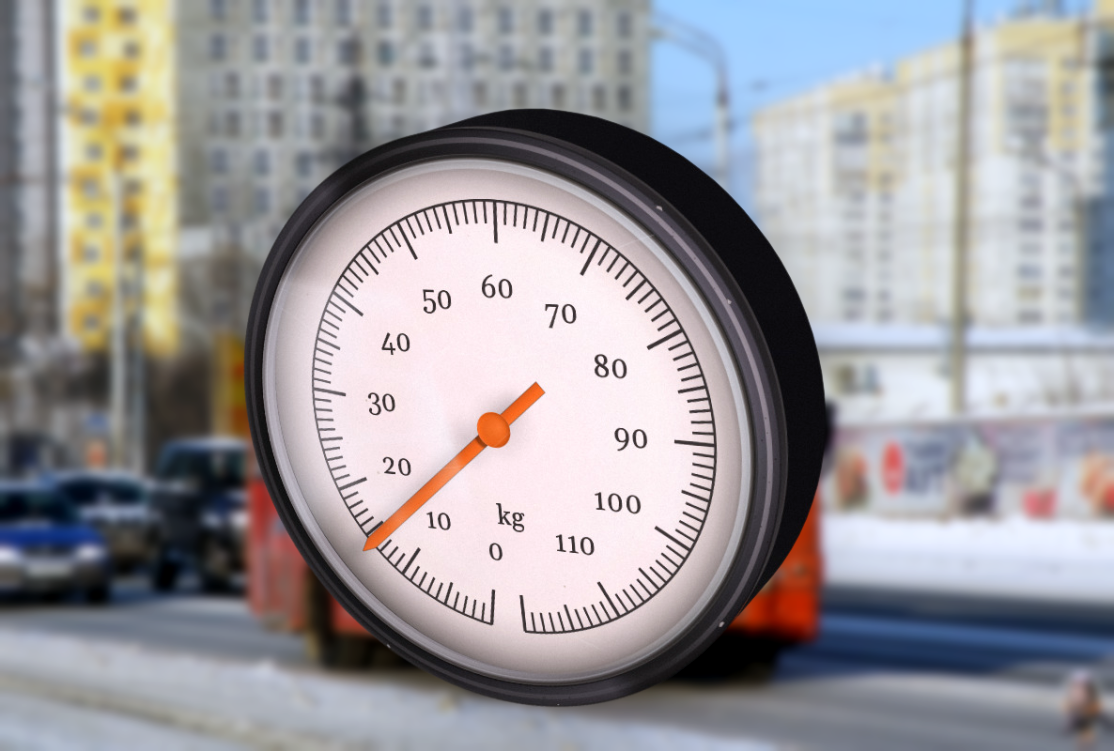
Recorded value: 14
